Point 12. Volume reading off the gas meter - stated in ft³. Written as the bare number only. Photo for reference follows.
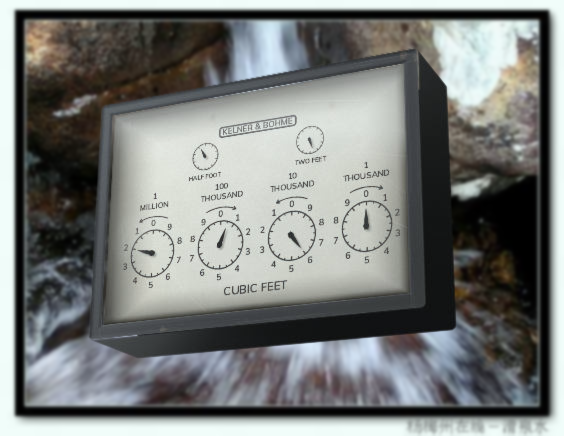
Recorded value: 206000
